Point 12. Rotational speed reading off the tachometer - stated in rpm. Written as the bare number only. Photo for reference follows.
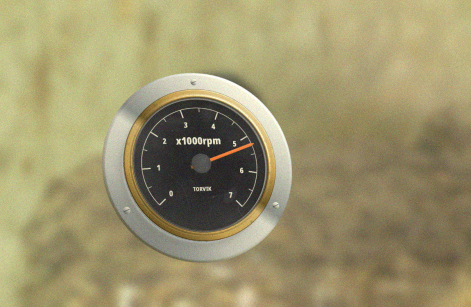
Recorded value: 5250
